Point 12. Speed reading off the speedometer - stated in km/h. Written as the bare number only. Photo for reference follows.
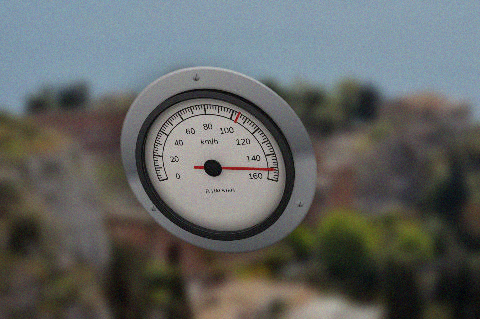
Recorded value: 150
